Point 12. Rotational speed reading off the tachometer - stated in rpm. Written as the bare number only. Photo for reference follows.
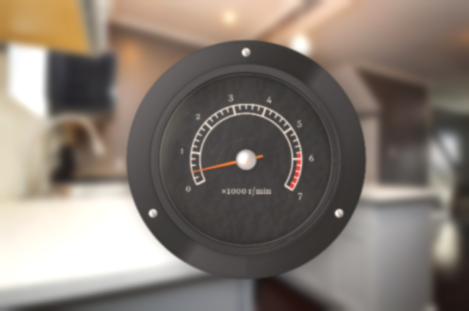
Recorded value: 400
